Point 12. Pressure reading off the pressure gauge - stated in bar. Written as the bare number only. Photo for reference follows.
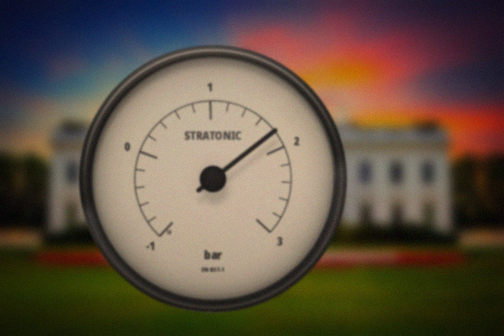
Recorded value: 1.8
